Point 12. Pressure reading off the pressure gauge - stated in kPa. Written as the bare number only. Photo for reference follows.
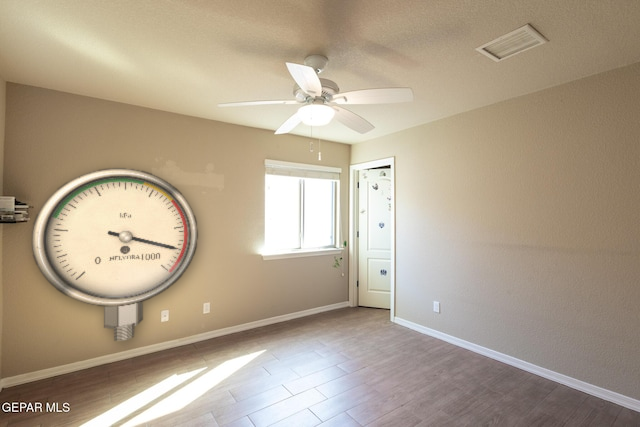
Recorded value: 900
